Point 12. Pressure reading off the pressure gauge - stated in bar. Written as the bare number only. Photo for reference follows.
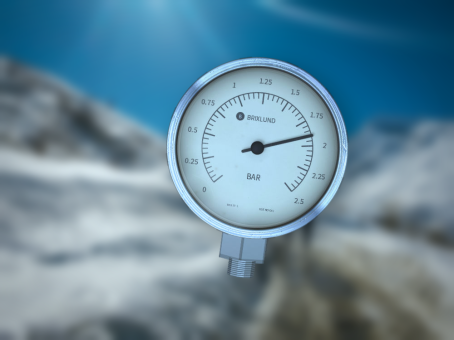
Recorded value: 1.9
